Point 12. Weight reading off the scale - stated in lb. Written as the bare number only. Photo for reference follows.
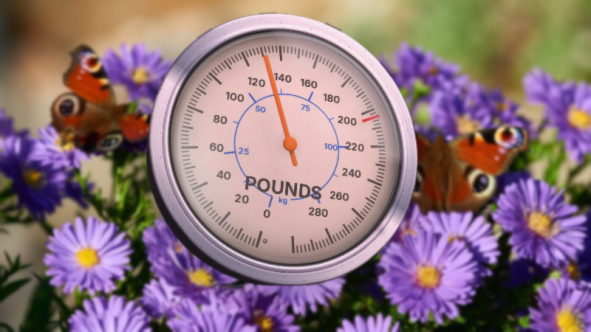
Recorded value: 130
